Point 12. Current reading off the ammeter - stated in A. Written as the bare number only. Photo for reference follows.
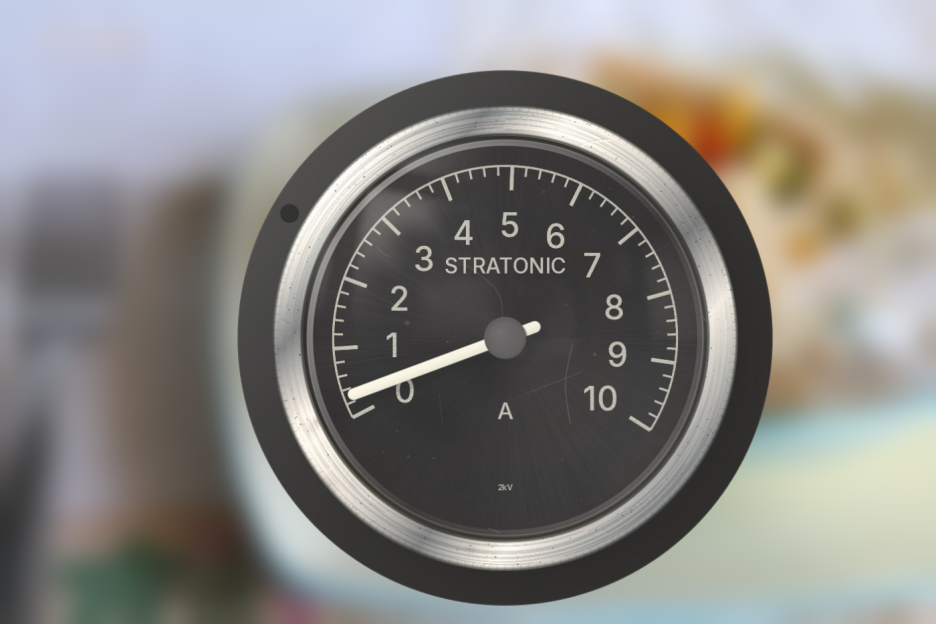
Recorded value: 0.3
